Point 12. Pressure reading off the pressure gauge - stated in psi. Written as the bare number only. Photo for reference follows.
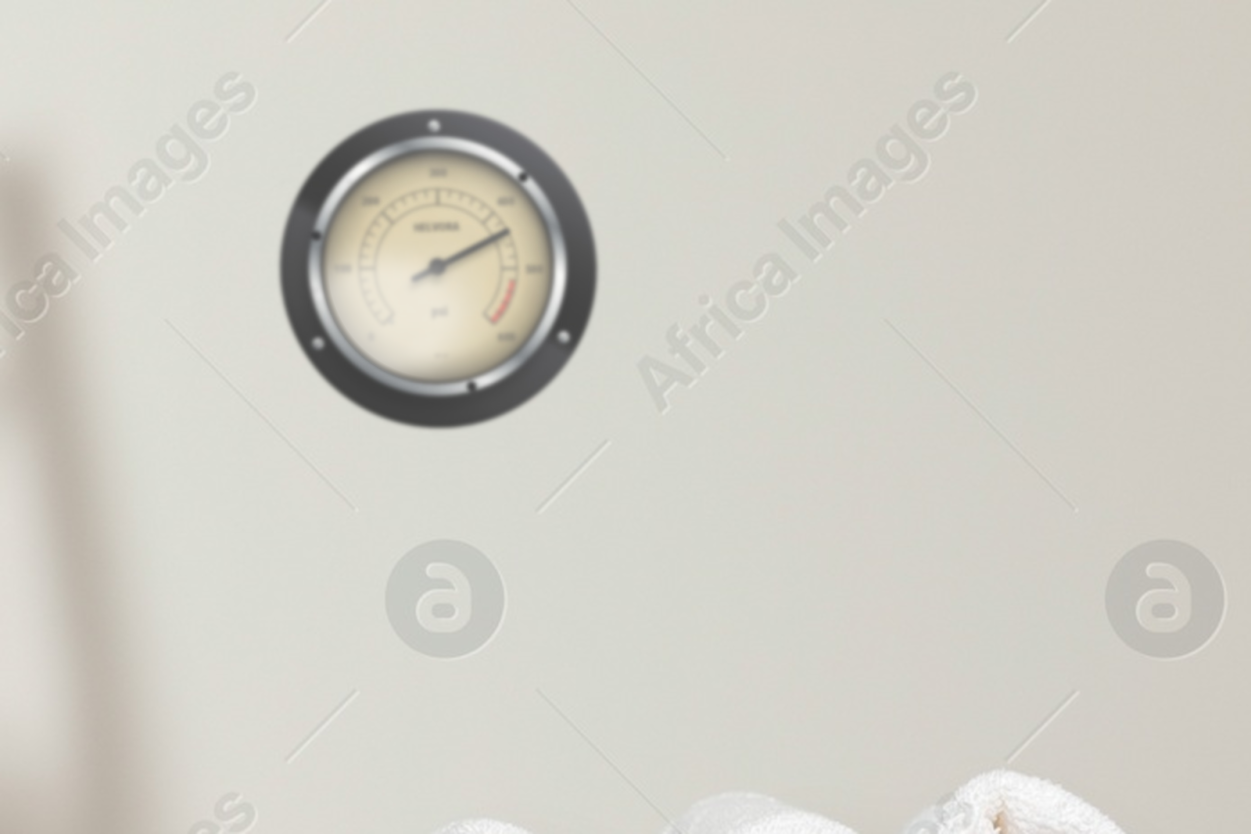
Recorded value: 440
